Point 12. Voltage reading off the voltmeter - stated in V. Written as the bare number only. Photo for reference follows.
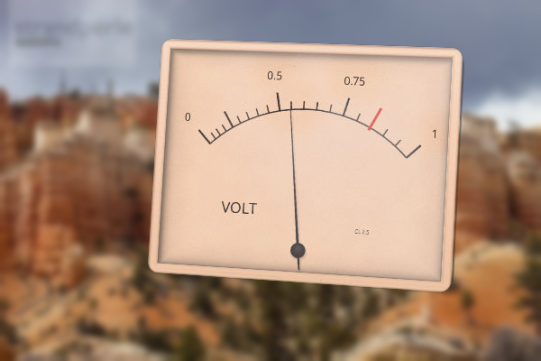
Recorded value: 0.55
